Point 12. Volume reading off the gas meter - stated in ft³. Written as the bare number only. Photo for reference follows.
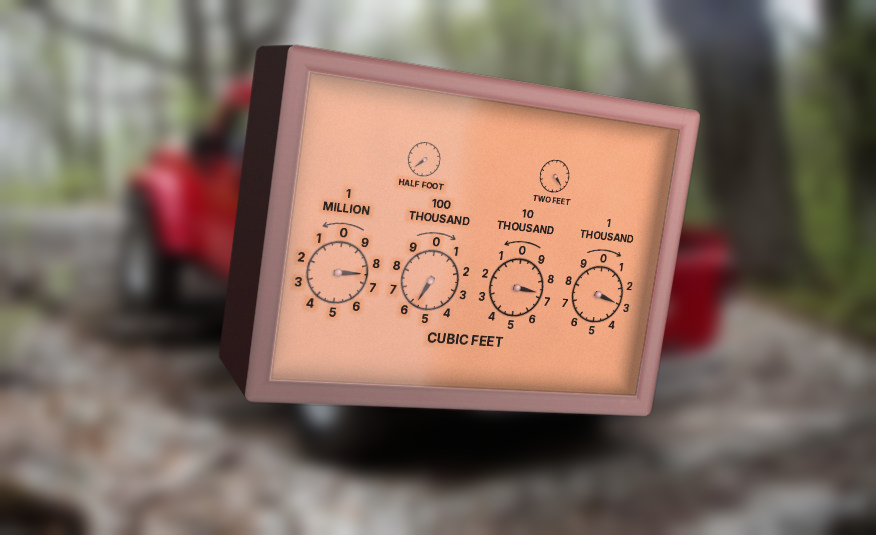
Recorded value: 757300
